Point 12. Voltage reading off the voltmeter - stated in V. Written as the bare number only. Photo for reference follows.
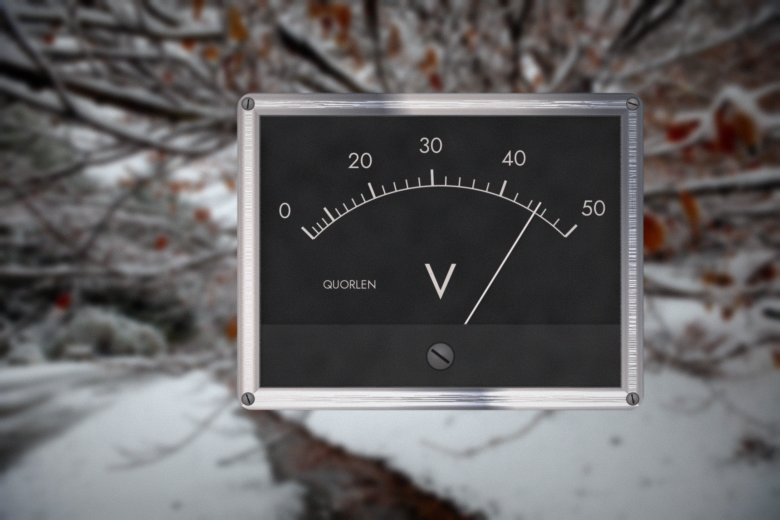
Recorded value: 45
